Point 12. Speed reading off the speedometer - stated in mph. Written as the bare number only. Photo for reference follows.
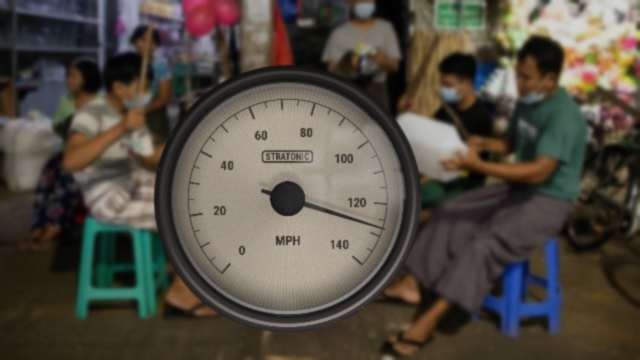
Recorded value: 127.5
